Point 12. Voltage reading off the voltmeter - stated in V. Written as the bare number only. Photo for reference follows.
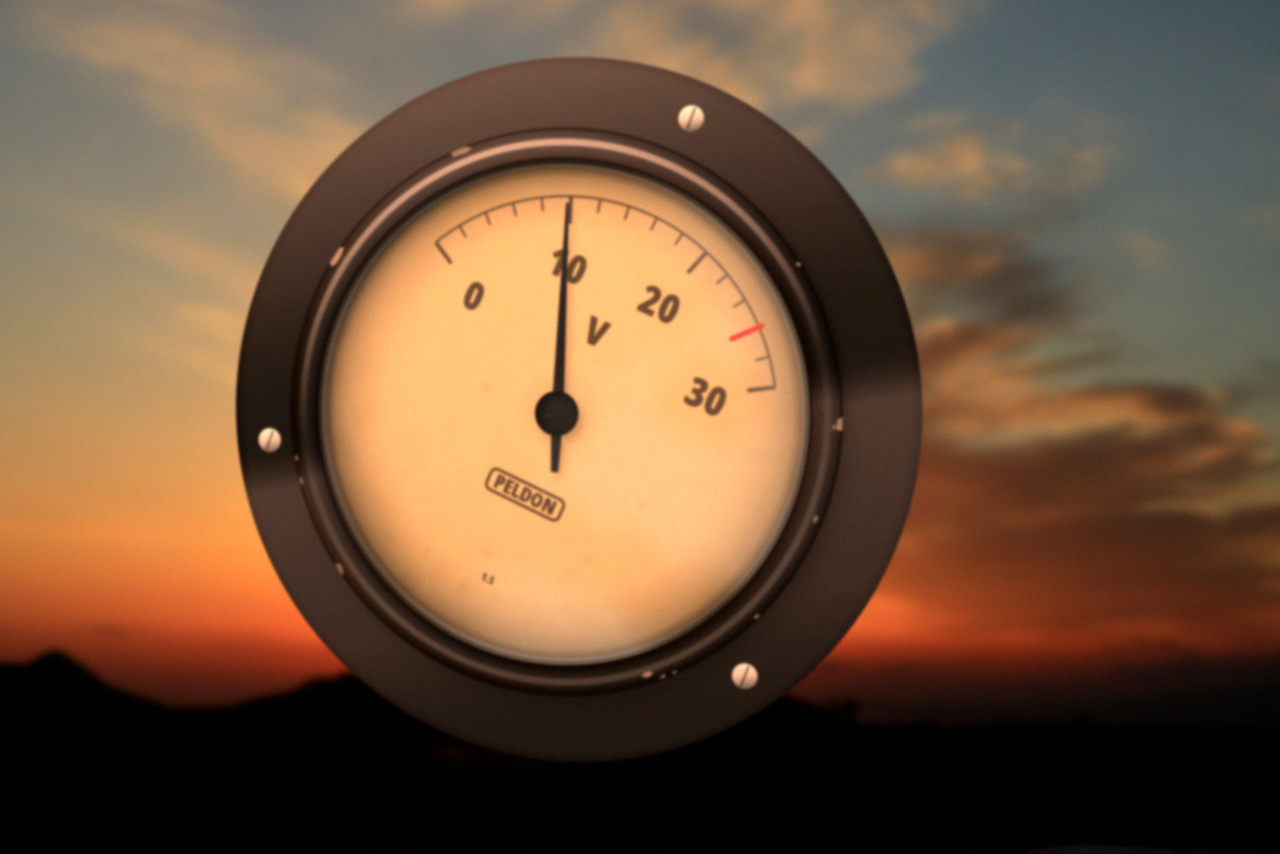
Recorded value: 10
